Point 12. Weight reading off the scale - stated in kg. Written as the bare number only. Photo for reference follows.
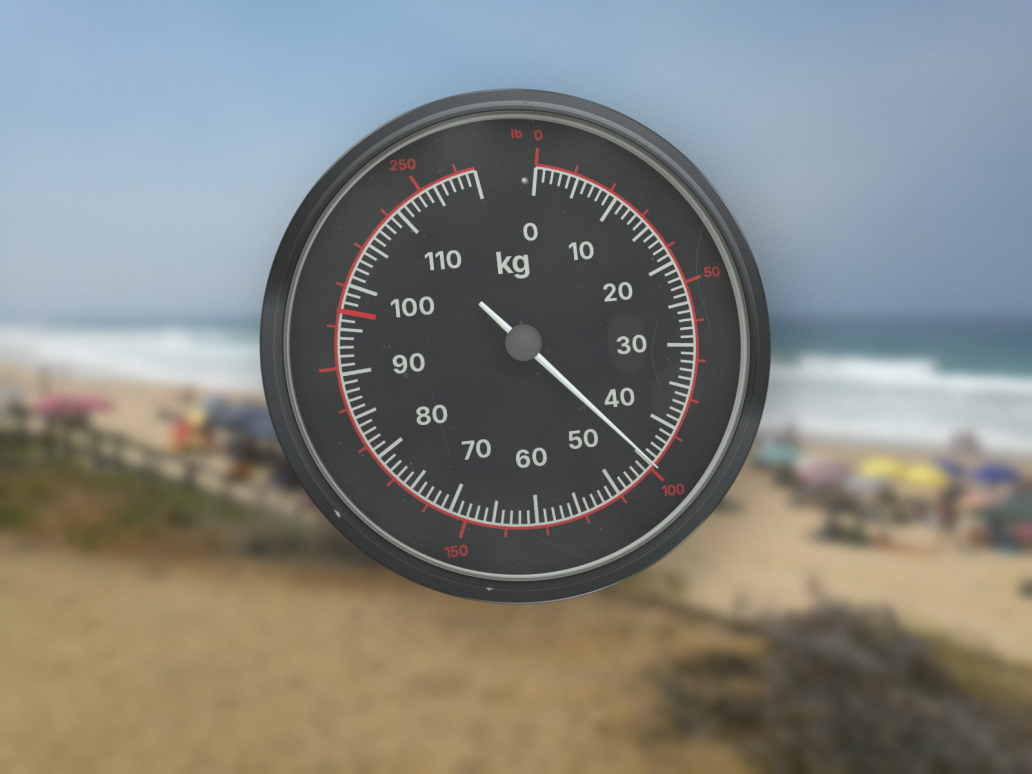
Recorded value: 45
